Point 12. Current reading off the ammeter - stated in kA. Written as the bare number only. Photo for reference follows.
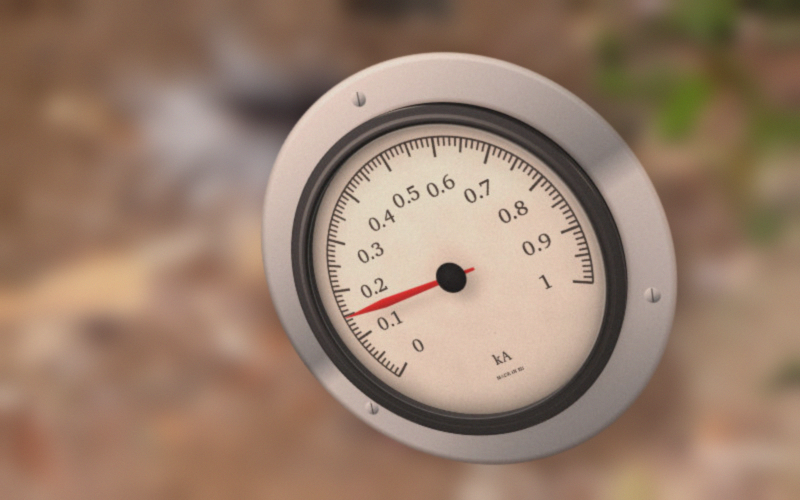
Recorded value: 0.15
